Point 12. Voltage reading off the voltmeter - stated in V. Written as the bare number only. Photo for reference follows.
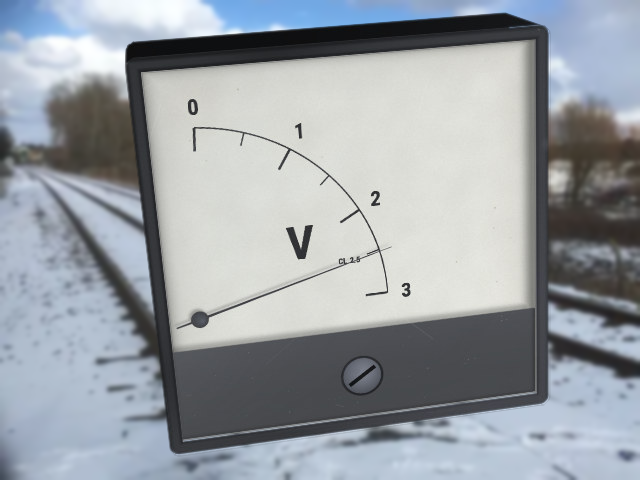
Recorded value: 2.5
